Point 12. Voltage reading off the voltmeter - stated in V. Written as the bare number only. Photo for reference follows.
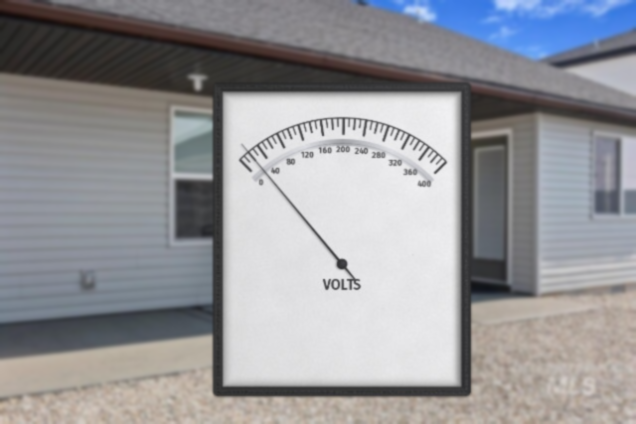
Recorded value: 20
